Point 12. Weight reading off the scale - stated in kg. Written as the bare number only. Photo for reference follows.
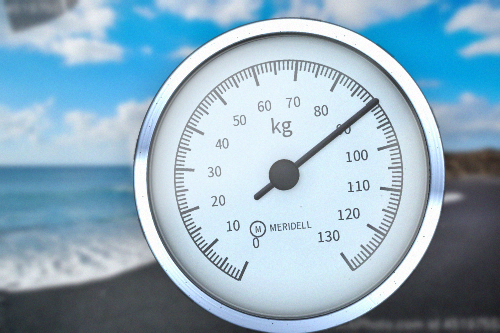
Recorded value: 90
